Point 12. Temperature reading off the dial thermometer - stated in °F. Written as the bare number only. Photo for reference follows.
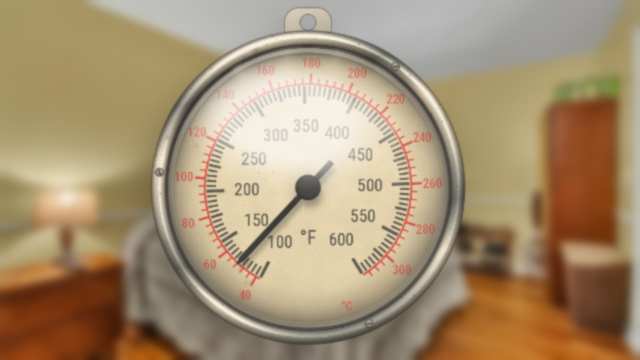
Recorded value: 125
